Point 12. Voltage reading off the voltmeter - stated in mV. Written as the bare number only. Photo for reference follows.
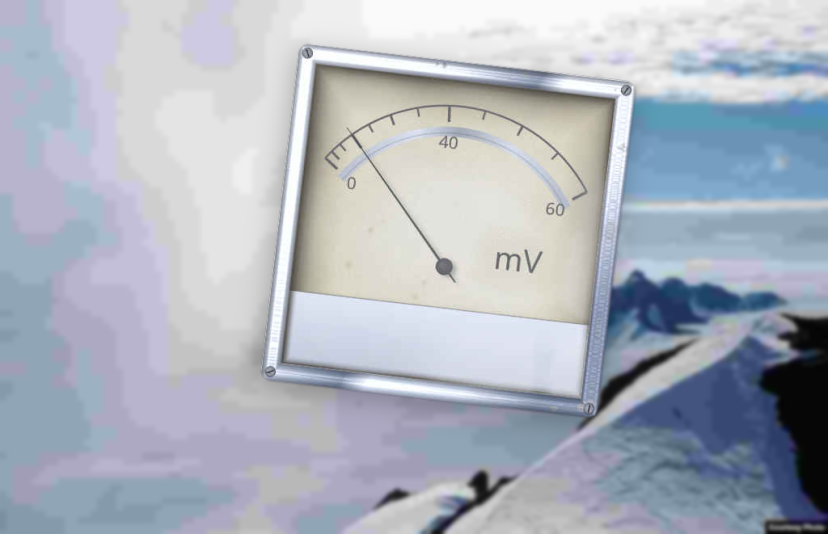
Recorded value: 20
